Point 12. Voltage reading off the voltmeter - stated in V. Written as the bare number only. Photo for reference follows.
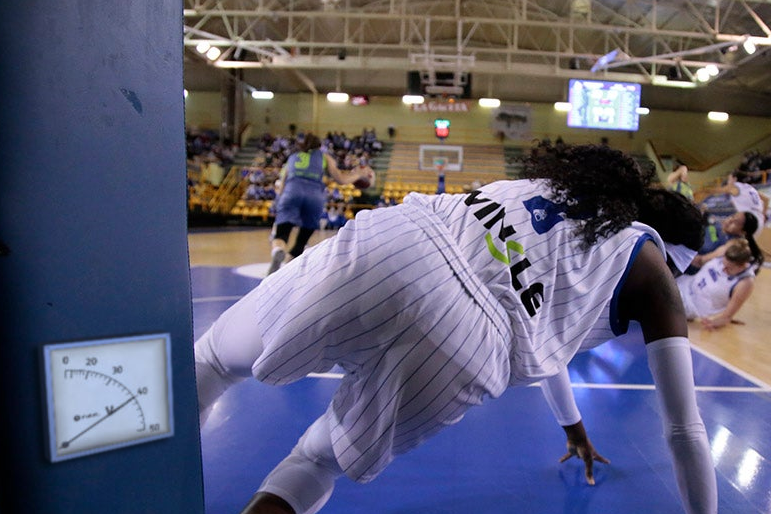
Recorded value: 40
